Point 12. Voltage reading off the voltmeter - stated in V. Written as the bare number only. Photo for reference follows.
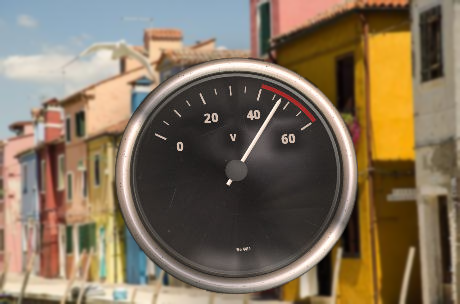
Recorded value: 47.5
